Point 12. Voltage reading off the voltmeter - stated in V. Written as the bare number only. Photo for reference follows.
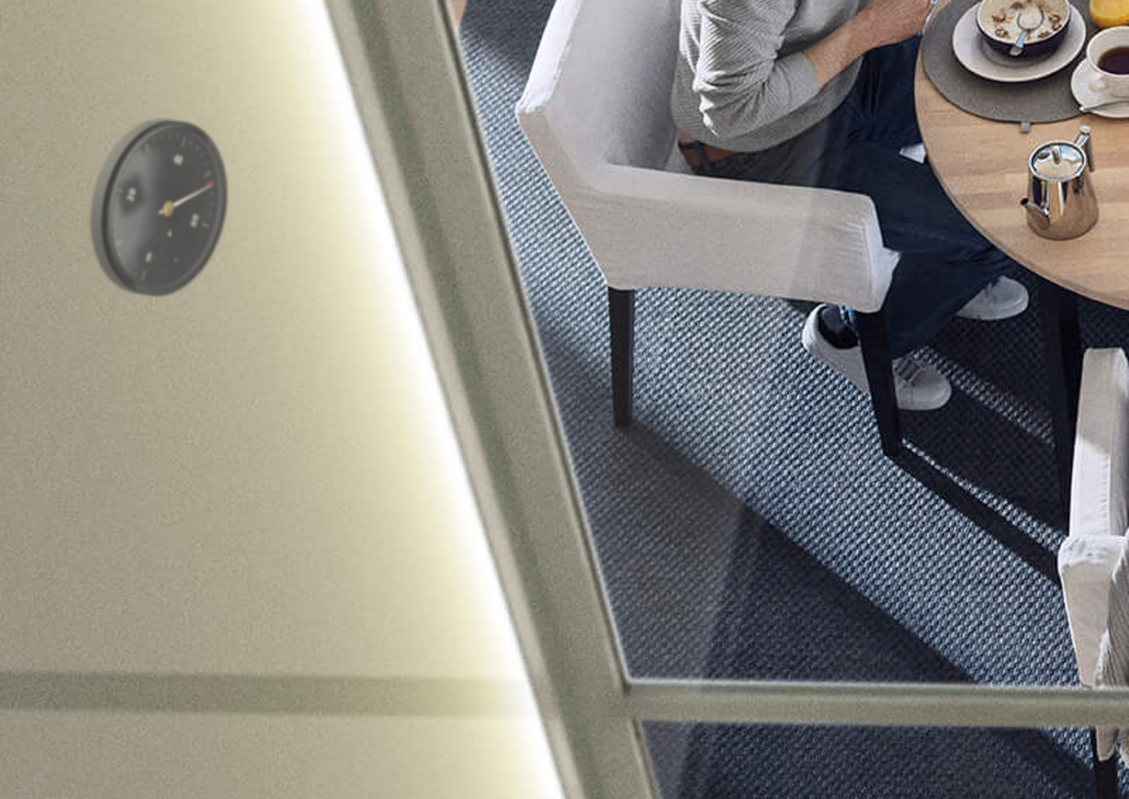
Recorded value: 52
